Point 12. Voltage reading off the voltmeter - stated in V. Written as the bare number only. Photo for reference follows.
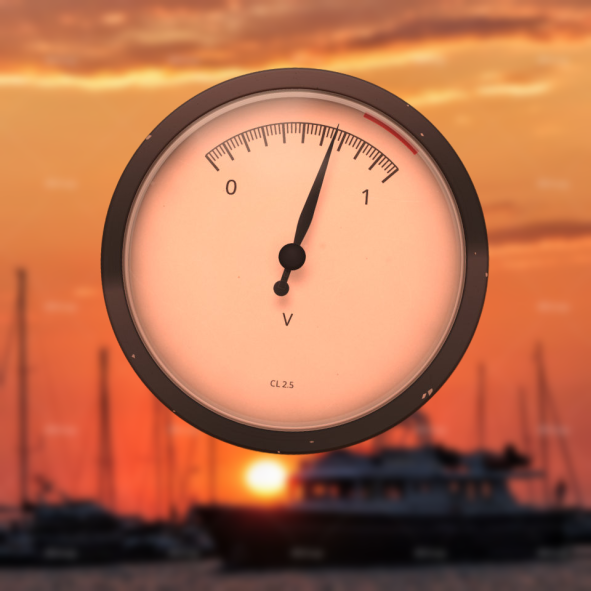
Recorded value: 0.66
